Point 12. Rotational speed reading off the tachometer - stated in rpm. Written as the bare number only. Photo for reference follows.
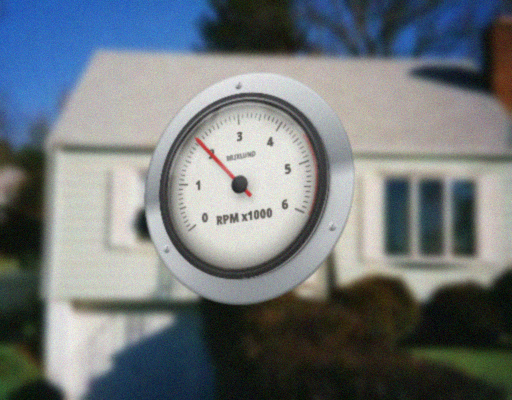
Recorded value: 2000
